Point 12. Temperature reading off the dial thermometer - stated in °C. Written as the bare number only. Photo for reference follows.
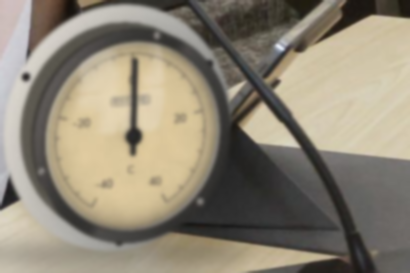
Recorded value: 0
